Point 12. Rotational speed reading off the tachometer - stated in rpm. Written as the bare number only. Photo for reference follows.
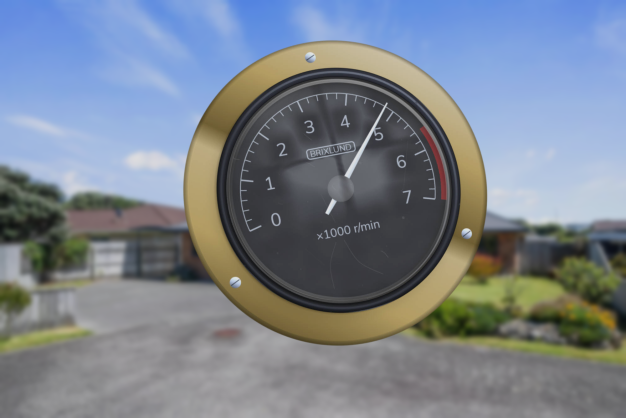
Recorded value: 4800
